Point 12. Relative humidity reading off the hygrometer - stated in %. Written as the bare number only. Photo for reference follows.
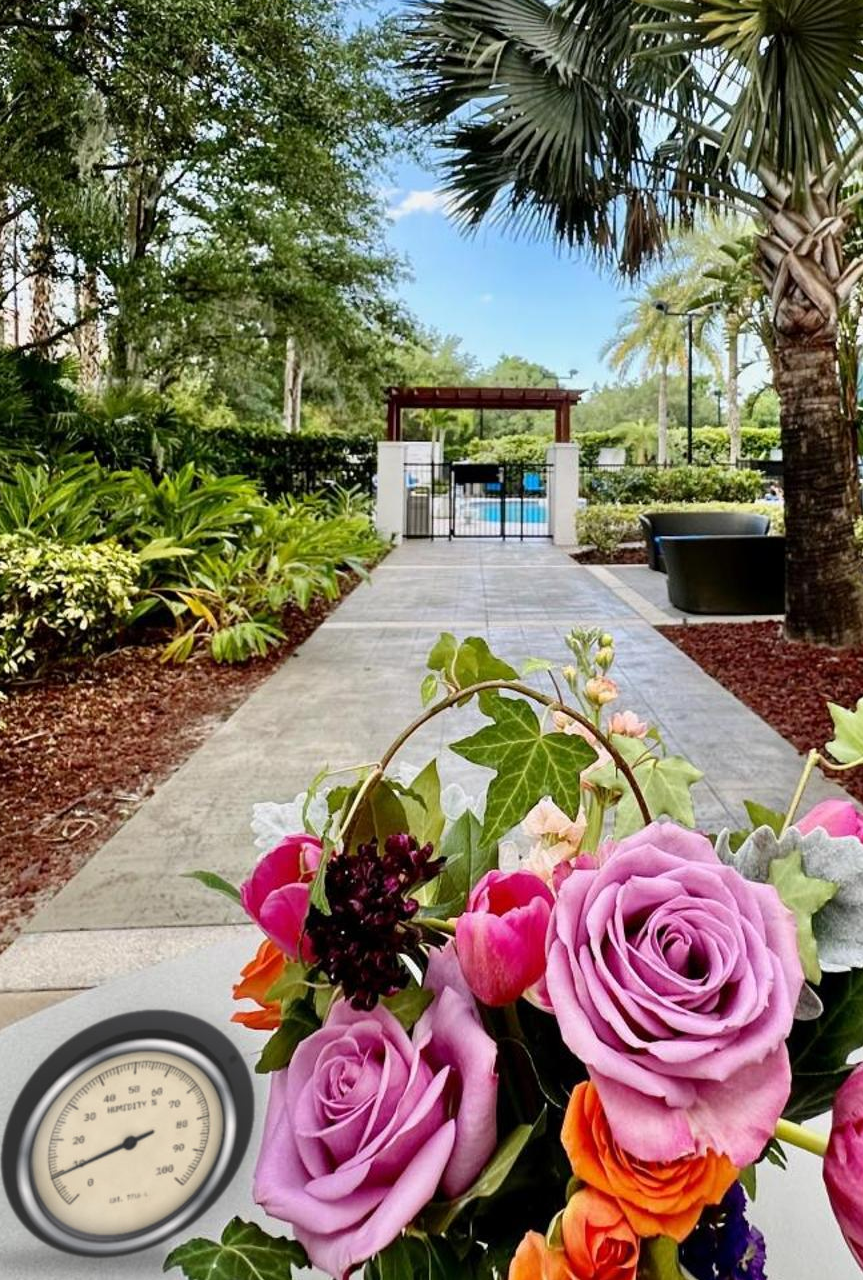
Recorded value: 10
